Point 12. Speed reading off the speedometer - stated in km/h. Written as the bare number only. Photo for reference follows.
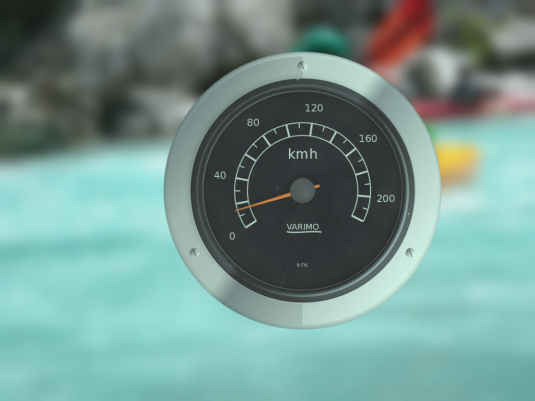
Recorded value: 15
